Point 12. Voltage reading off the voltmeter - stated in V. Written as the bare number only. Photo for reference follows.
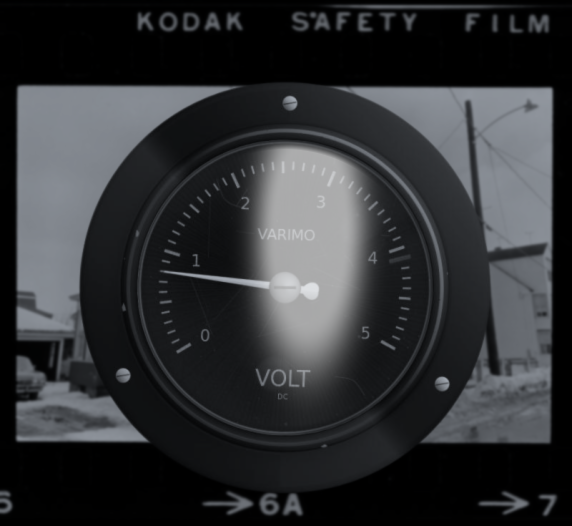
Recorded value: 0.8
